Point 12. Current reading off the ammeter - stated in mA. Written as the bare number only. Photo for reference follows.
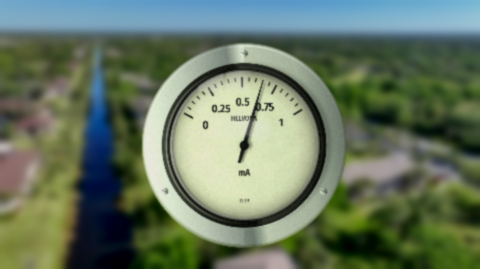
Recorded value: 0.65
